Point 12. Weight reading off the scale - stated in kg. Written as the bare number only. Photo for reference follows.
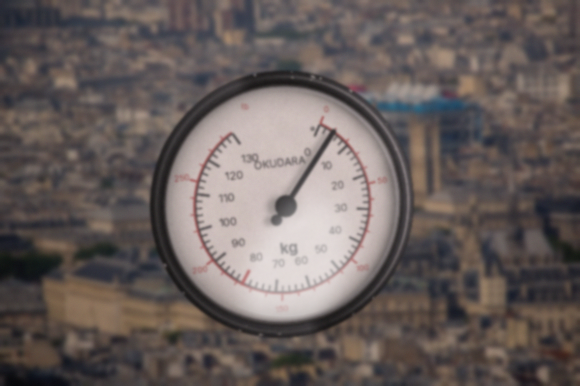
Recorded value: 4
